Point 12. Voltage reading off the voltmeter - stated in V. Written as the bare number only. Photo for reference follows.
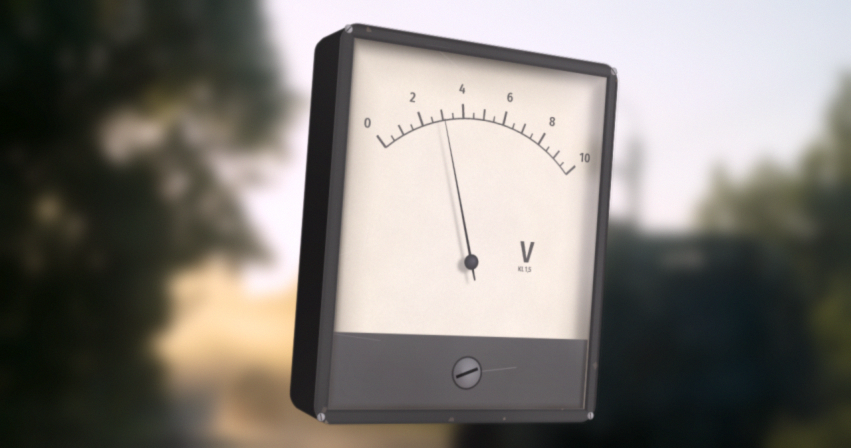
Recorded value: 3
